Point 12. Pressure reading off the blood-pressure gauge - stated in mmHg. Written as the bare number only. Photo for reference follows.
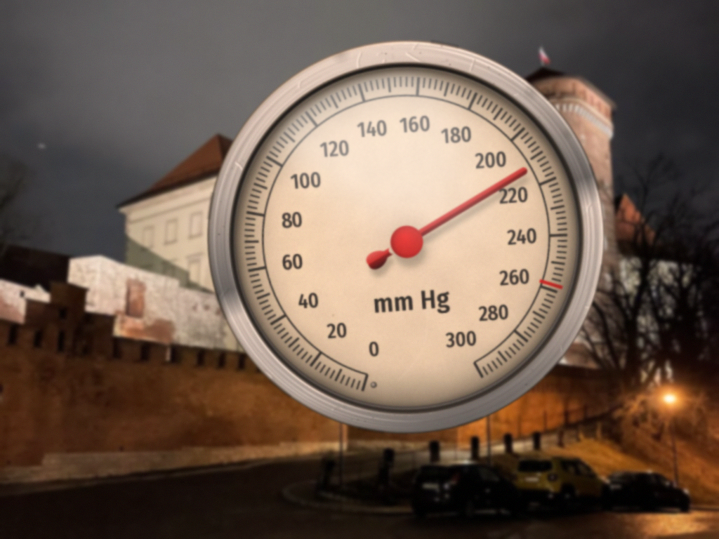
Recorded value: 212
